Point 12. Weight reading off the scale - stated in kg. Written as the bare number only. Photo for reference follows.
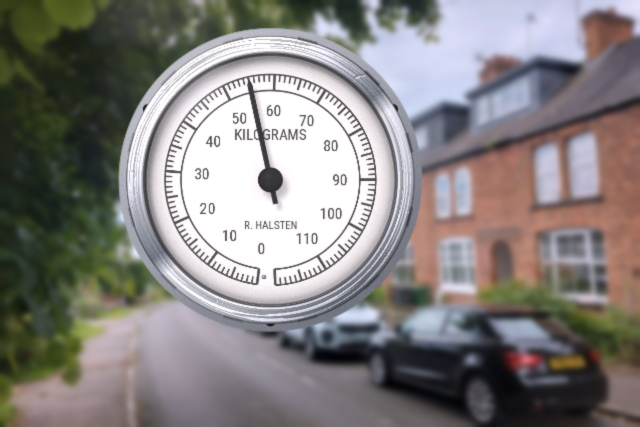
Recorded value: 55
